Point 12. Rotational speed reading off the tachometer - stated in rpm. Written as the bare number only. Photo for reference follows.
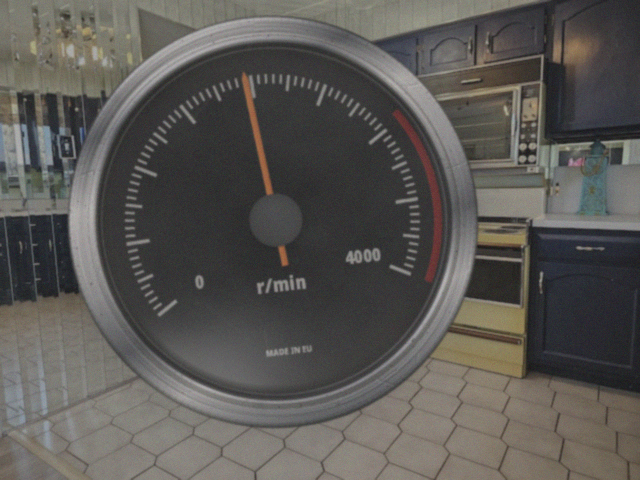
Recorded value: 1950
